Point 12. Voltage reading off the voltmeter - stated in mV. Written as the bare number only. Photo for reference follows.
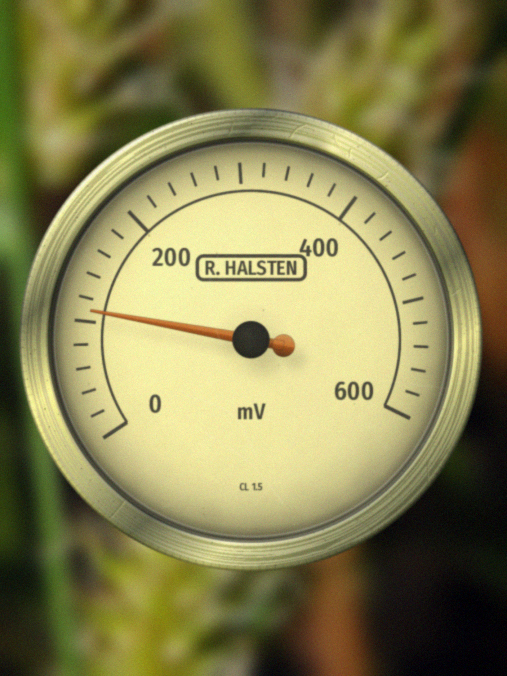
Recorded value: 110
